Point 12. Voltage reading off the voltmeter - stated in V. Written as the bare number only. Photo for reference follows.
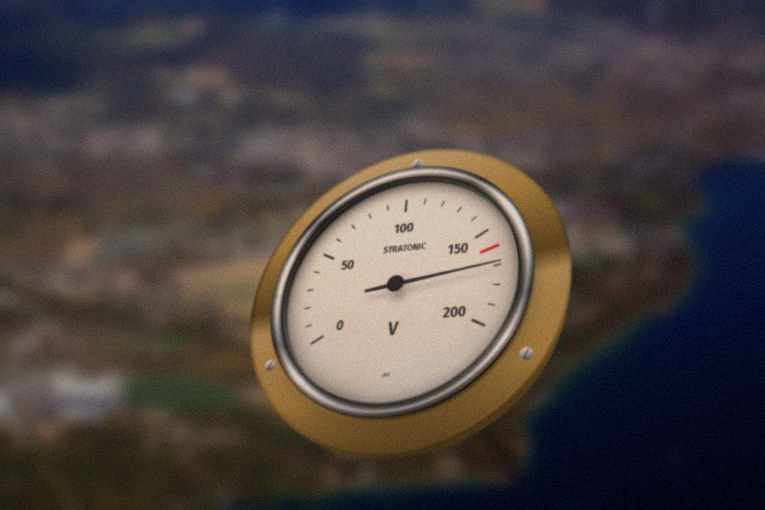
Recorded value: 170
